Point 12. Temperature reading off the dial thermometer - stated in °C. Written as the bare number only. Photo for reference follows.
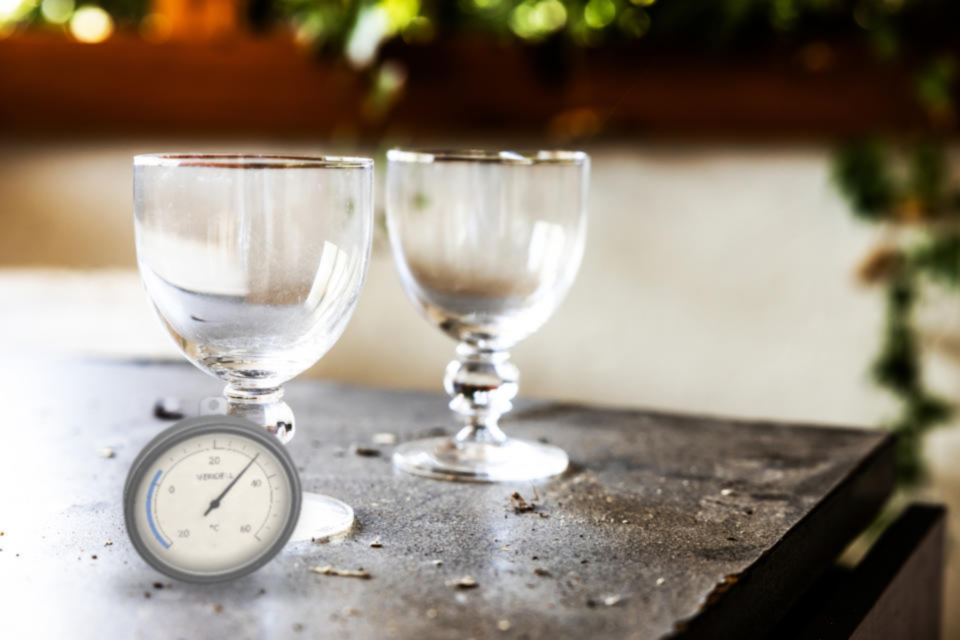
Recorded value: 32
